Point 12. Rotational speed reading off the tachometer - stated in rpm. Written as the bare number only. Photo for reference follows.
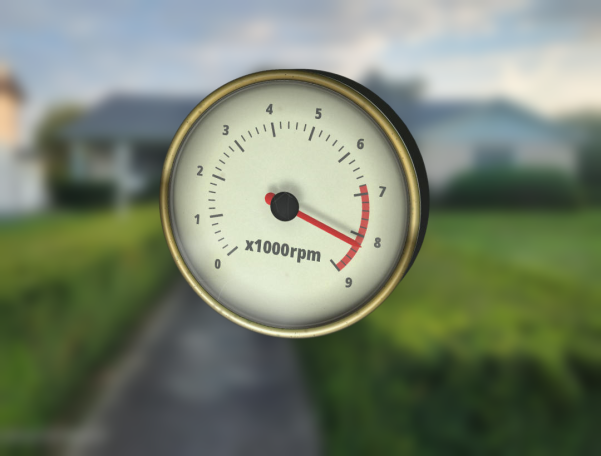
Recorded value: 8200
